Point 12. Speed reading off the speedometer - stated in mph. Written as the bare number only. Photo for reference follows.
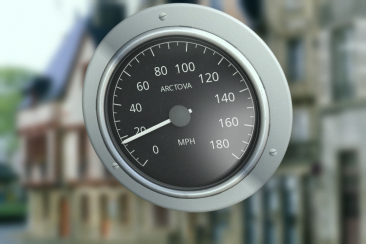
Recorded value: 17.5
